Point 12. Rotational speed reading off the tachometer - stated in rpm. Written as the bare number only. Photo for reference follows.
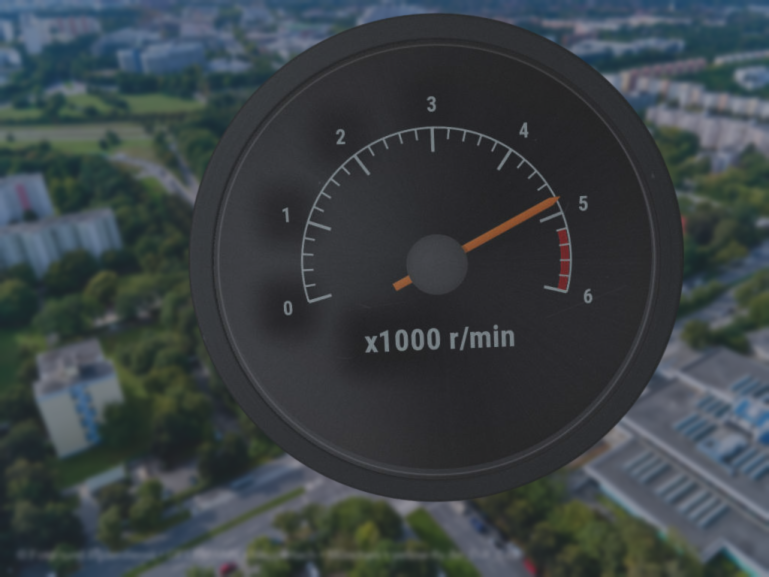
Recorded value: 4800
